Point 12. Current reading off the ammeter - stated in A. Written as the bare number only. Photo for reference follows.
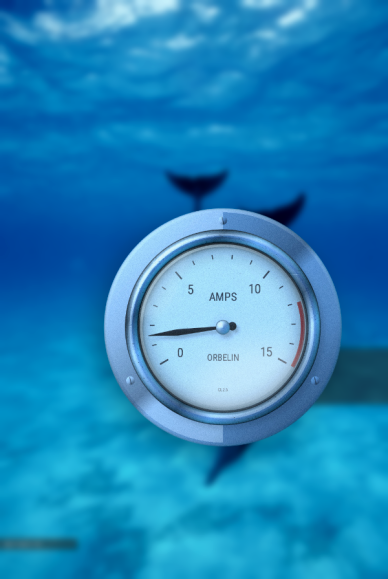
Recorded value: 1.5
